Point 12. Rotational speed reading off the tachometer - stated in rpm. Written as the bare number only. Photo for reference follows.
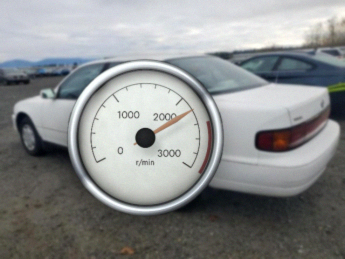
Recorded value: 2200
